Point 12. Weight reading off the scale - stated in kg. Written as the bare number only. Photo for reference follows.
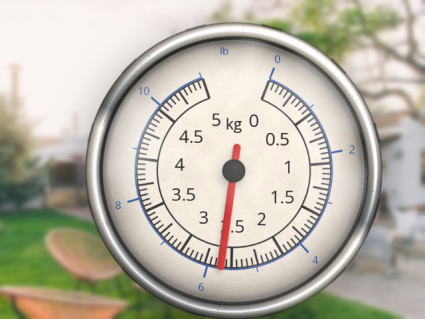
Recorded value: 2.6
